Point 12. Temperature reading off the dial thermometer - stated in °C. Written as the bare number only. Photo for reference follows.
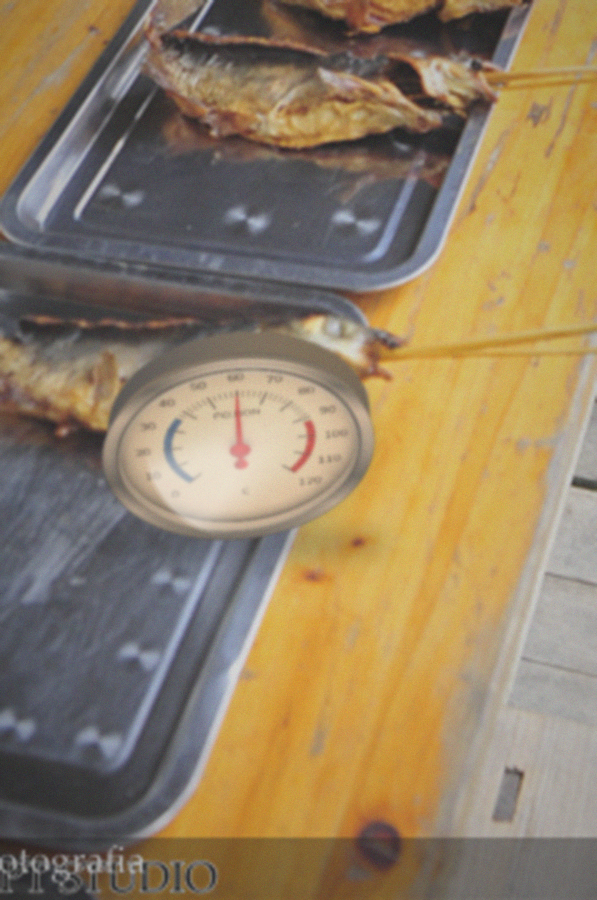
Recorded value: 60
